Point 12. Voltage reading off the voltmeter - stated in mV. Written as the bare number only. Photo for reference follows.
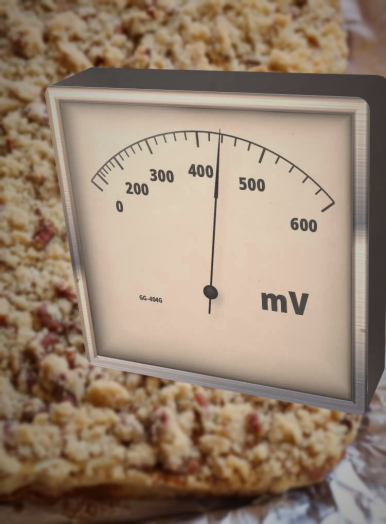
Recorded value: 440
